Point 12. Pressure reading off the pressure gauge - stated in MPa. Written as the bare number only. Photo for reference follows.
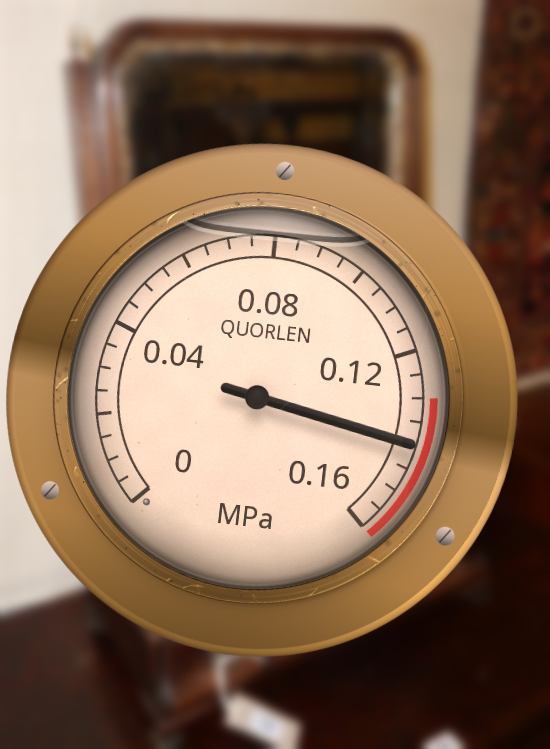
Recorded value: 0.14
